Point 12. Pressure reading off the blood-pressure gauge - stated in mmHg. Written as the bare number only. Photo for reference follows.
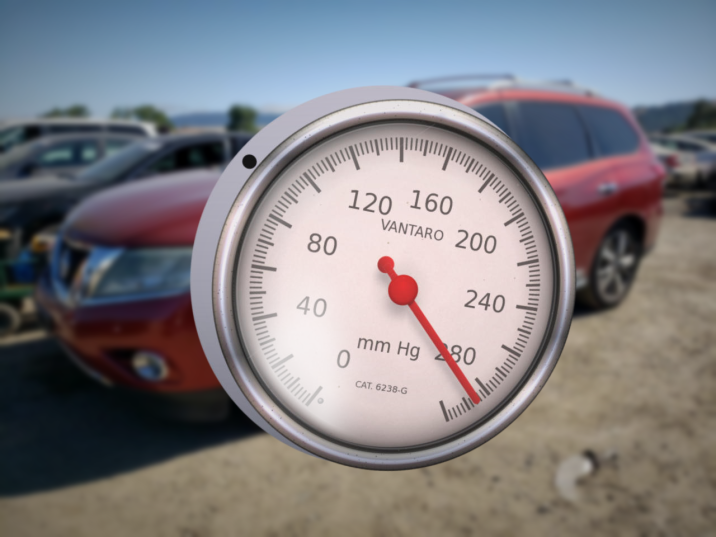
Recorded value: 286
